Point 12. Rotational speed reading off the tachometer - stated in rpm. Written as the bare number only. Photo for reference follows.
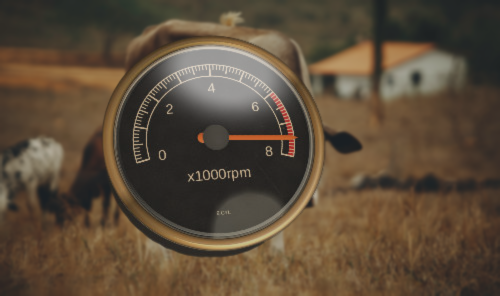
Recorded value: 7500
